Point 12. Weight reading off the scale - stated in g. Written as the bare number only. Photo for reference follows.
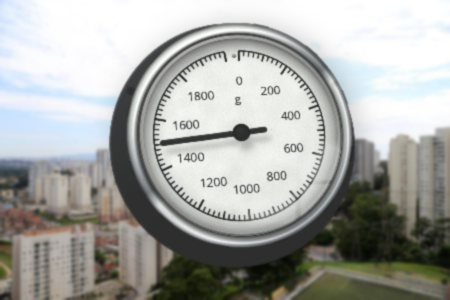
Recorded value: 1500
